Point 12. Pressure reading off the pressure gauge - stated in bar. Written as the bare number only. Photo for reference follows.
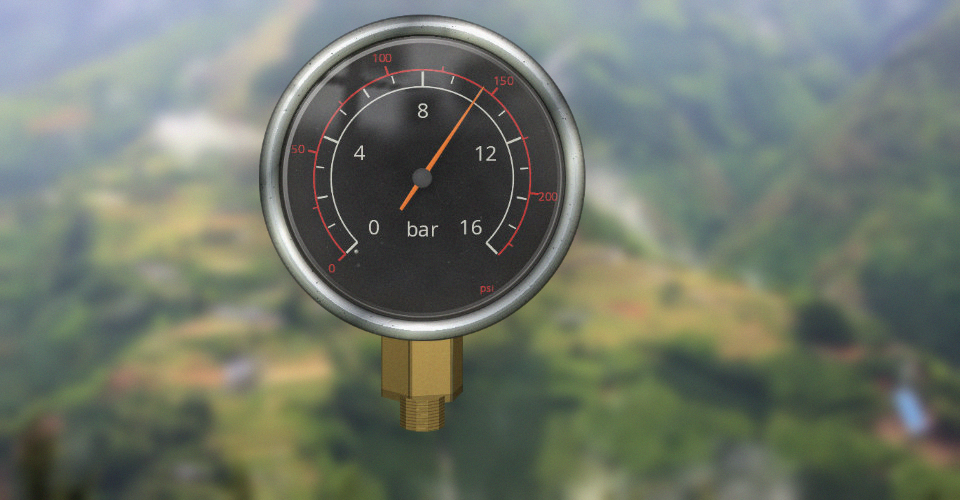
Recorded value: 10
